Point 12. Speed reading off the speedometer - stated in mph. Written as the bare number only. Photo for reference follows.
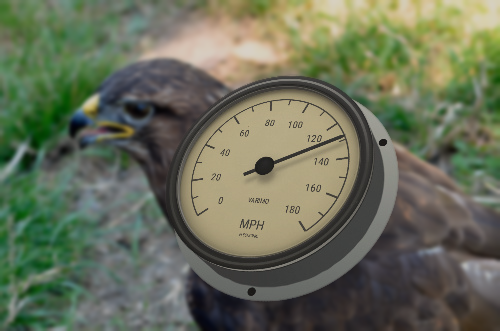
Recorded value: 130
